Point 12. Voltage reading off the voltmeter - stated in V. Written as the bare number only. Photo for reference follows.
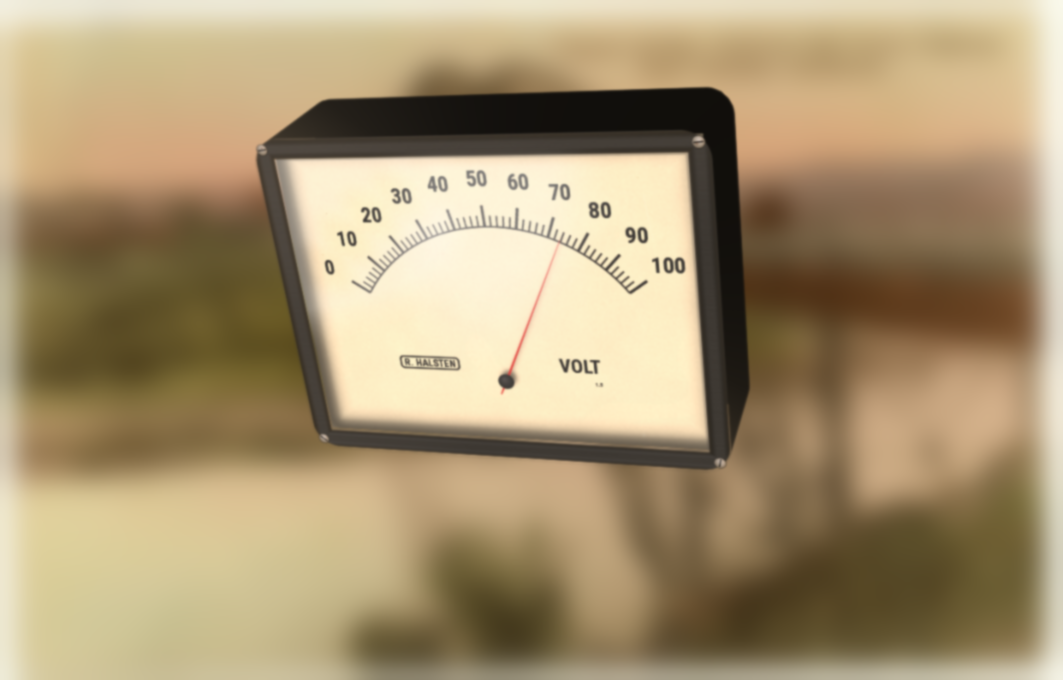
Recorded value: 74
